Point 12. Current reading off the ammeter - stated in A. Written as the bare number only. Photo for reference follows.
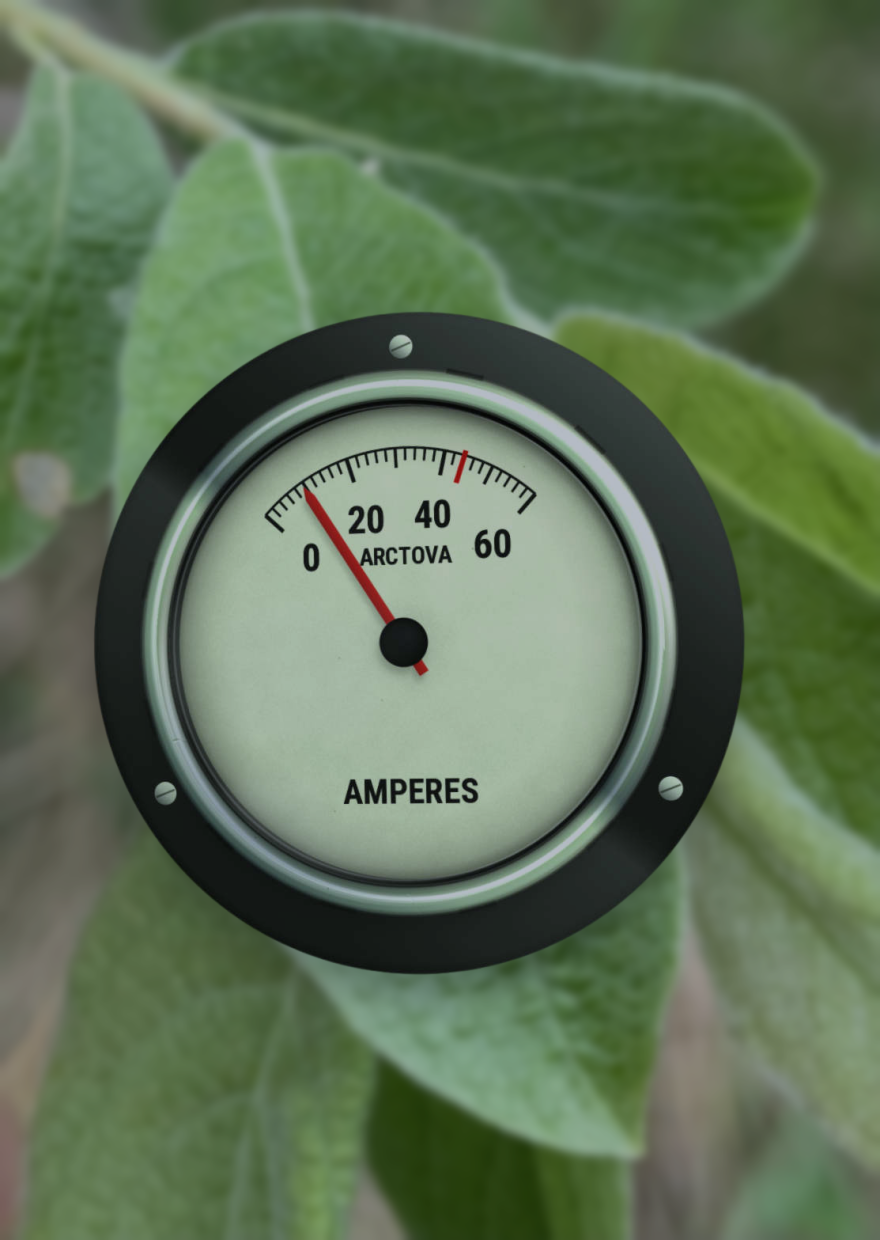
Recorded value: 10
